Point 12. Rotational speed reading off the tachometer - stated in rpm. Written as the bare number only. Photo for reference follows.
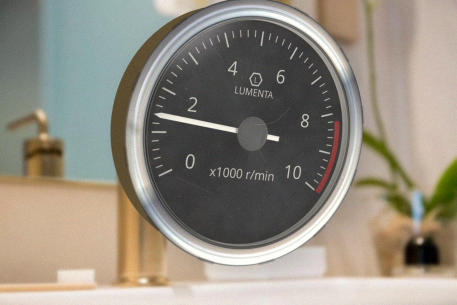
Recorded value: 1400
